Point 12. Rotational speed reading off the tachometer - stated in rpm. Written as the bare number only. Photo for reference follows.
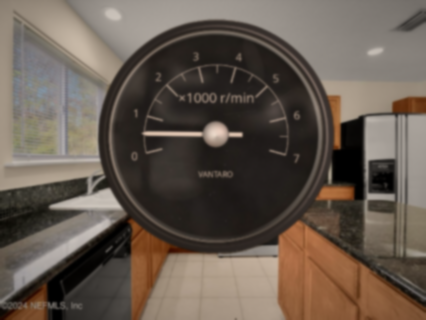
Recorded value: 500
